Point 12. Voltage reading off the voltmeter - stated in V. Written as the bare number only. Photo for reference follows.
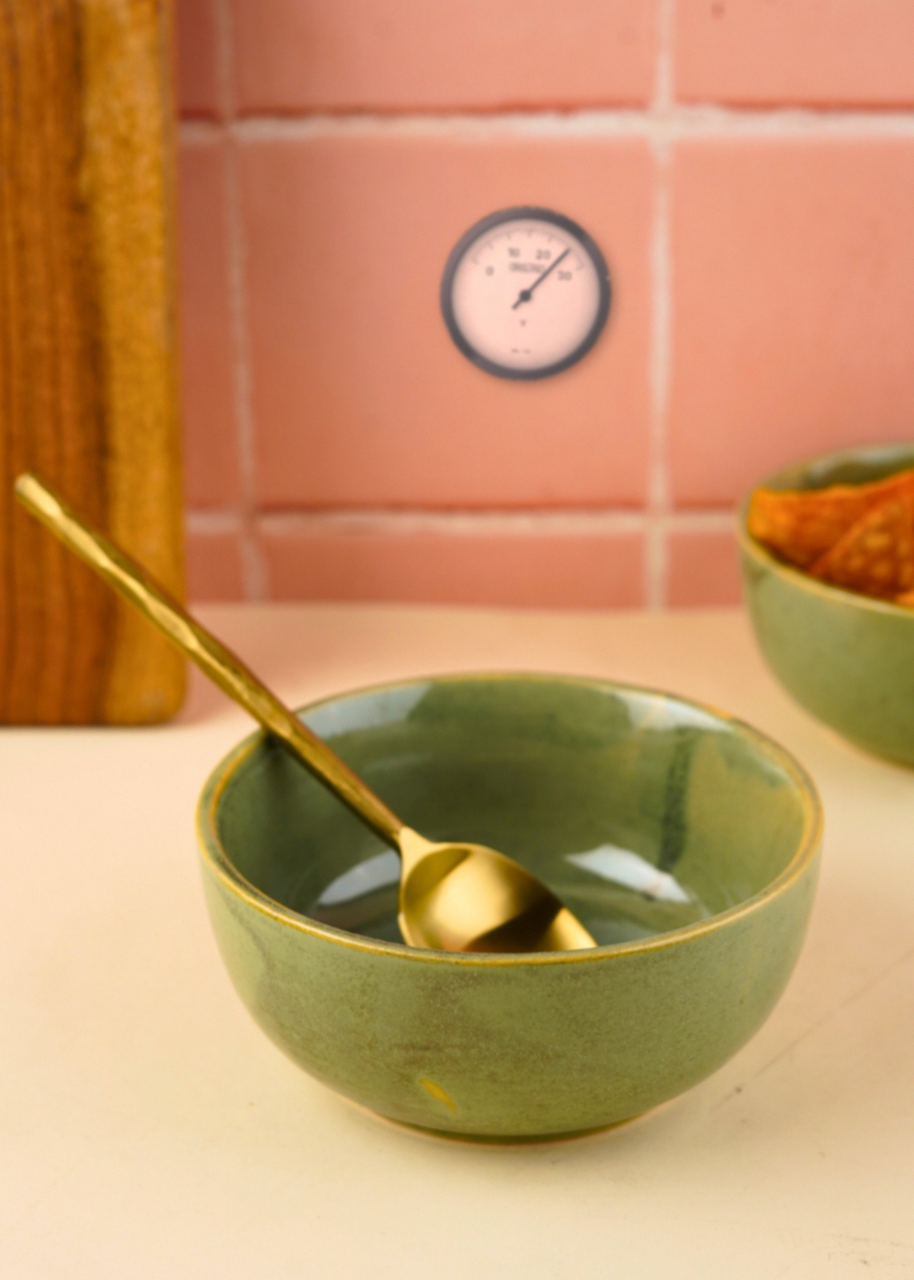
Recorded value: 25
